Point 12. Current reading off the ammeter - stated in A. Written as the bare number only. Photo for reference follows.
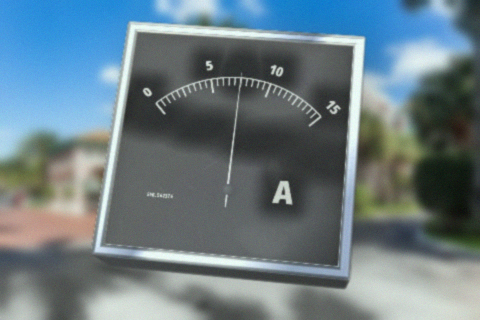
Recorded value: 7.5
